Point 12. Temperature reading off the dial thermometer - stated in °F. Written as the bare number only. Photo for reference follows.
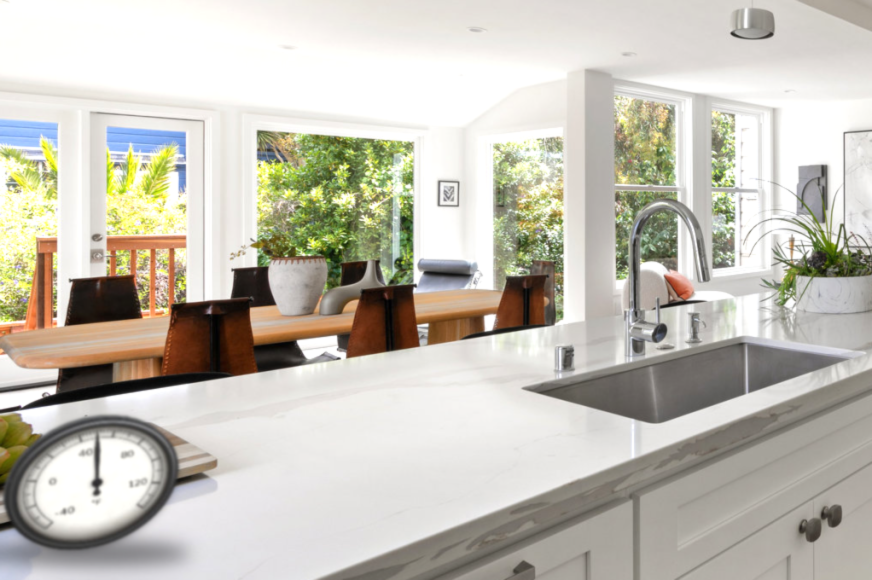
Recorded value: 50
